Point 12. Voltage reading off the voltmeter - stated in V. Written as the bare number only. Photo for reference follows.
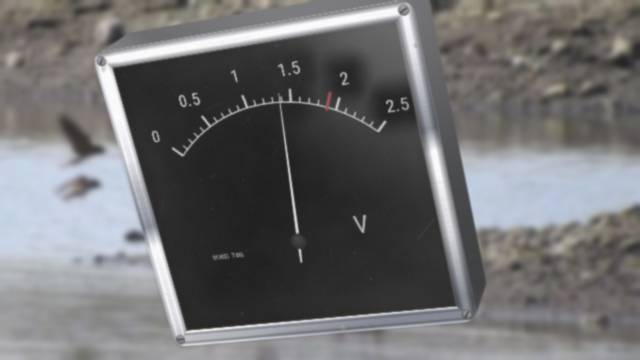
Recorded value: 1.4
